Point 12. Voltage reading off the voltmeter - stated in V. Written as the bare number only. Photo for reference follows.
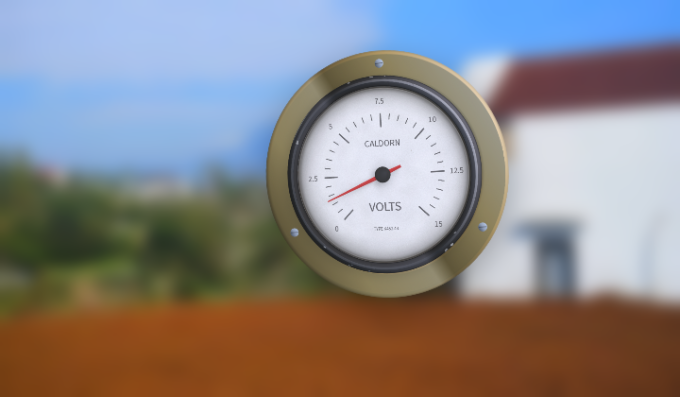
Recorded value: 1.25
